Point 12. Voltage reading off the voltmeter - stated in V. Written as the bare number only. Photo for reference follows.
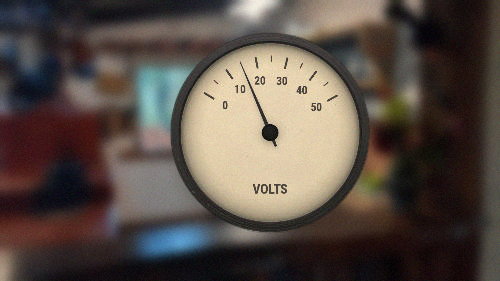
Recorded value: 15
